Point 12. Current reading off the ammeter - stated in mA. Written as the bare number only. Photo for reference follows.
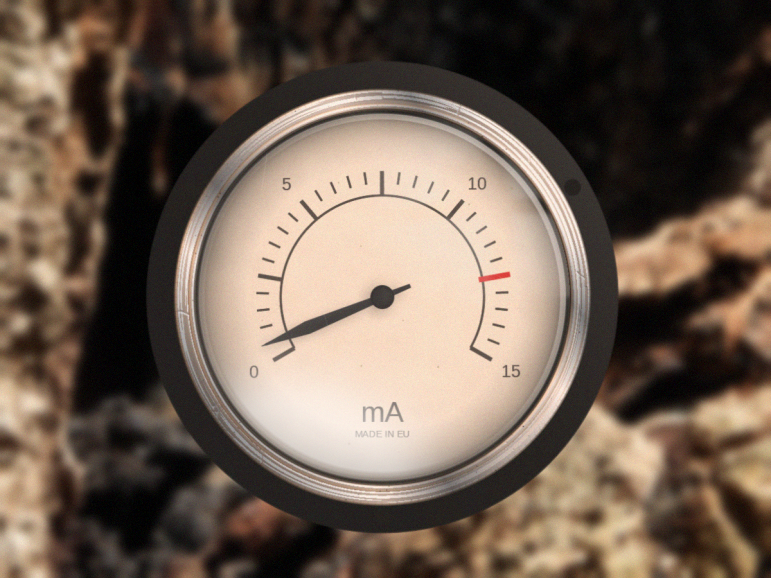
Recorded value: 0.5
